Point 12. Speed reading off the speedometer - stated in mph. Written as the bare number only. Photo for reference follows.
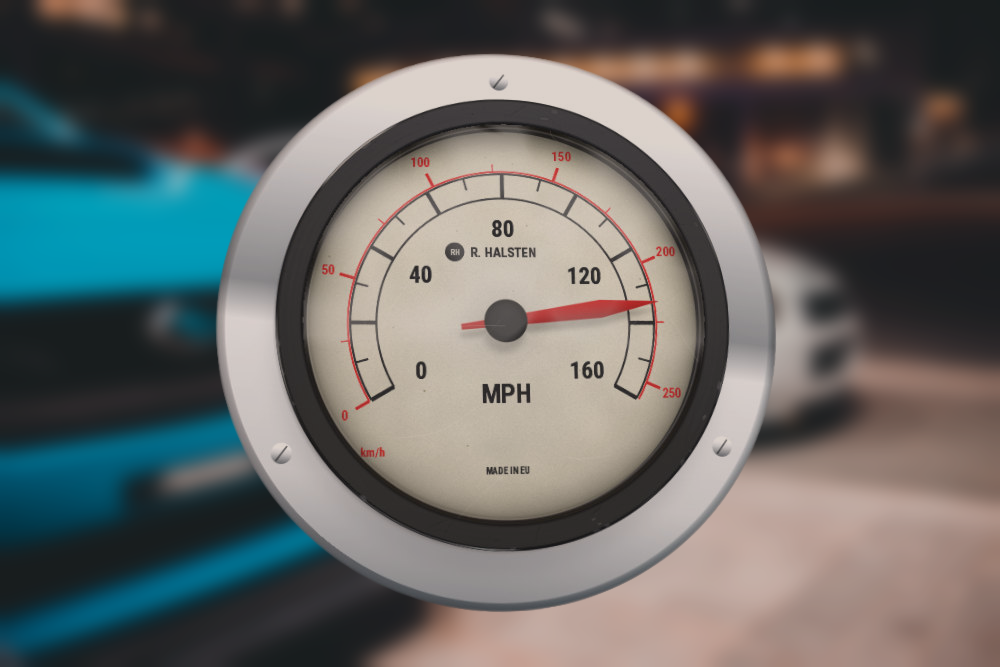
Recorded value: 135
